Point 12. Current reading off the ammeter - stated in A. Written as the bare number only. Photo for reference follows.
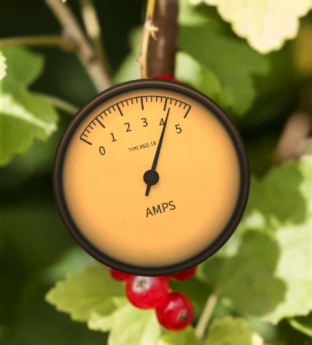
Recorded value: 4.2
